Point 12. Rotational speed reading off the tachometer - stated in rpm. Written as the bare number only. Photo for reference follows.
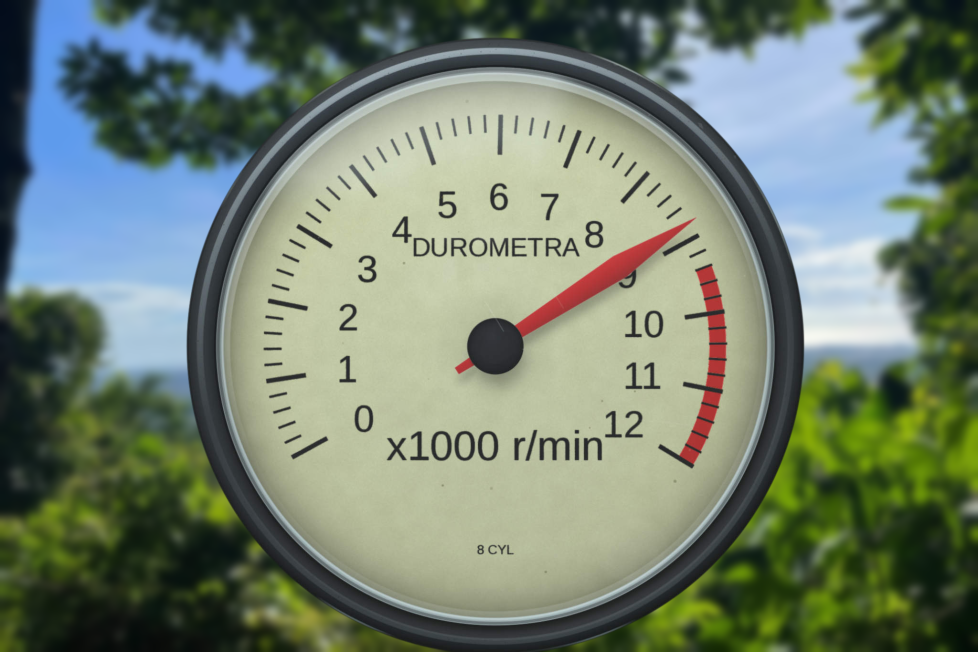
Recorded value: 8800
